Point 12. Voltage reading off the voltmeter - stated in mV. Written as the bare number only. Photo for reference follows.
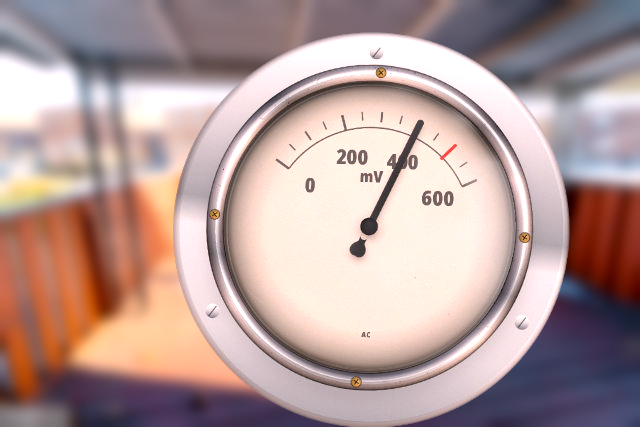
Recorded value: 400
